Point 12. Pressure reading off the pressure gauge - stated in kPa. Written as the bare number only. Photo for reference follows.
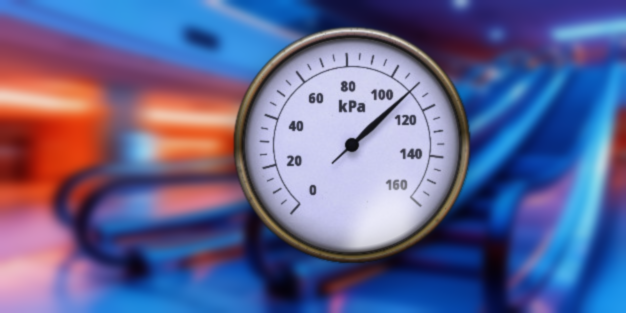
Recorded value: 110
